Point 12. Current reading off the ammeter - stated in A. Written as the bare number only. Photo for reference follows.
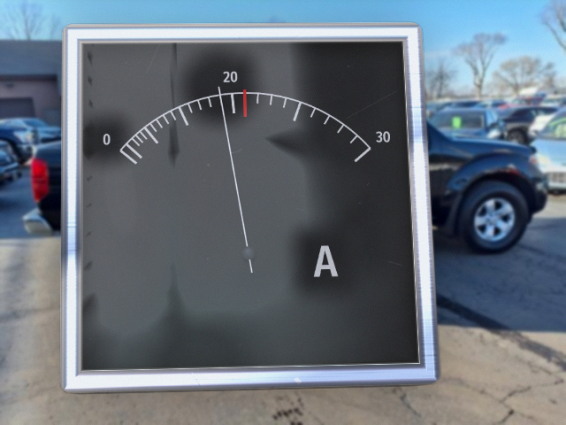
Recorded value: 19
